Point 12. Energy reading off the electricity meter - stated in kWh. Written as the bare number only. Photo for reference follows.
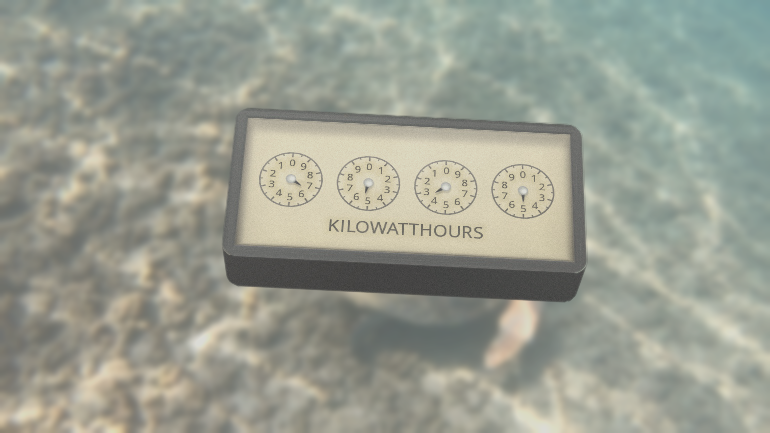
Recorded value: 6535
